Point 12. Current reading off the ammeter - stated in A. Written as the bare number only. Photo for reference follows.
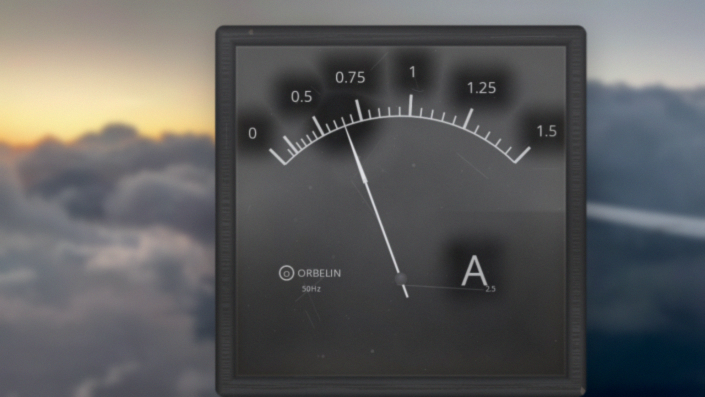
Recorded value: 0.65
